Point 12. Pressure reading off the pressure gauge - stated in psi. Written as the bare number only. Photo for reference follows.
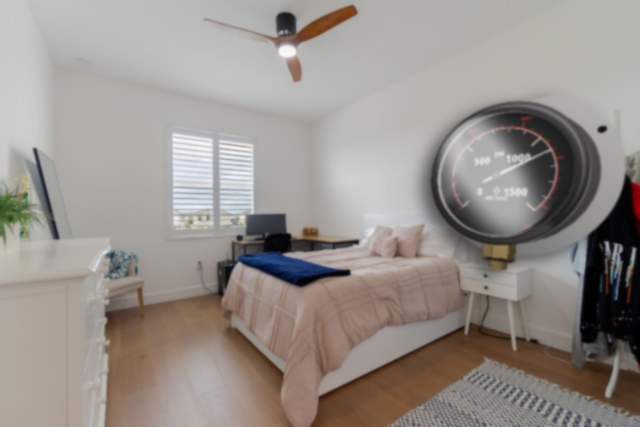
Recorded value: 1100
